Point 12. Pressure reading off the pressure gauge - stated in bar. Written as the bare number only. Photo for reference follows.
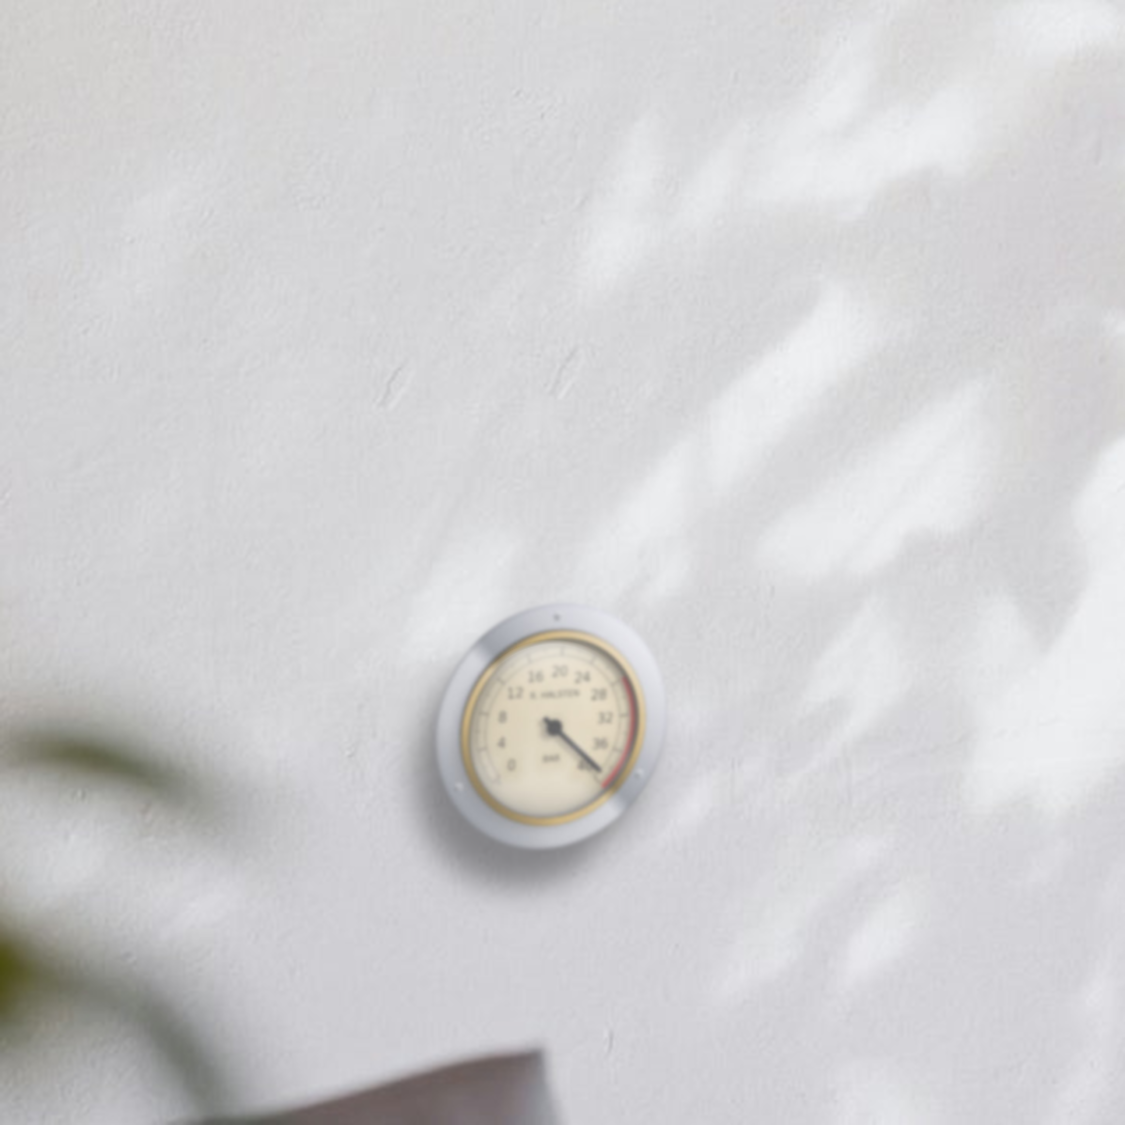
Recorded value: 39
